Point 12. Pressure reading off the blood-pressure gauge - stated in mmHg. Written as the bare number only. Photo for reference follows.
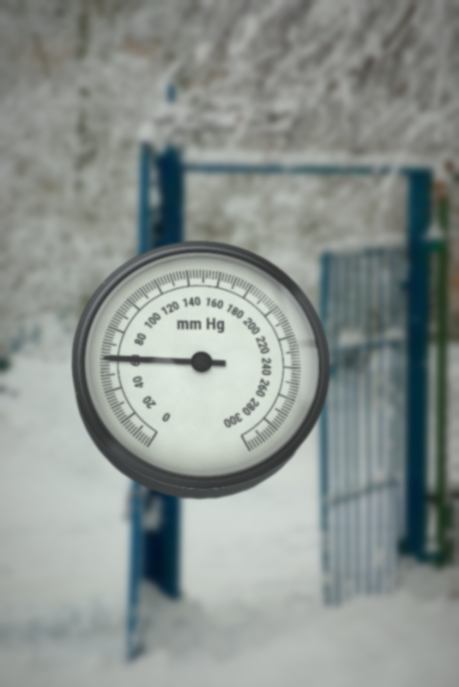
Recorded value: 60
